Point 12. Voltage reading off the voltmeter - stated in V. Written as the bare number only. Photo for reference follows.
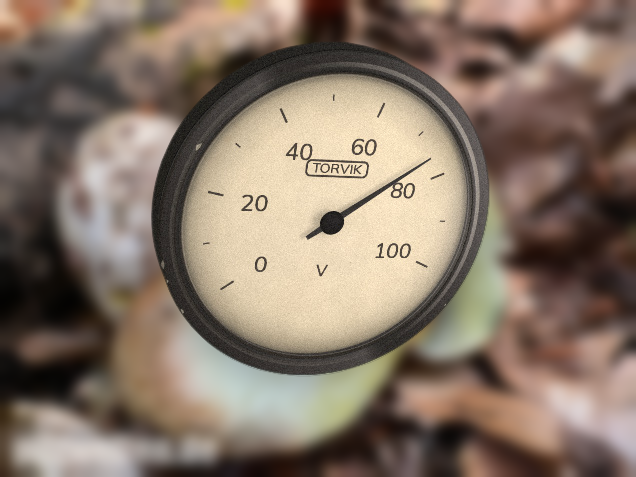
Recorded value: 75
